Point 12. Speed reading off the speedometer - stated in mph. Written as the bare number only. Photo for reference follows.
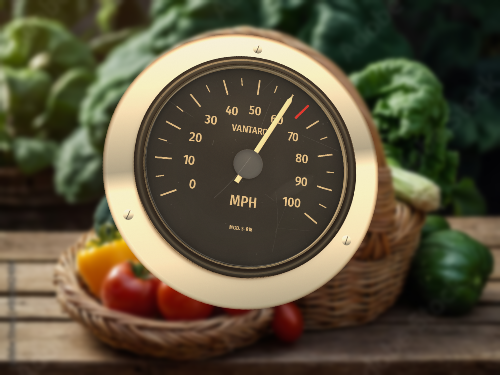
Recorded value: 60
